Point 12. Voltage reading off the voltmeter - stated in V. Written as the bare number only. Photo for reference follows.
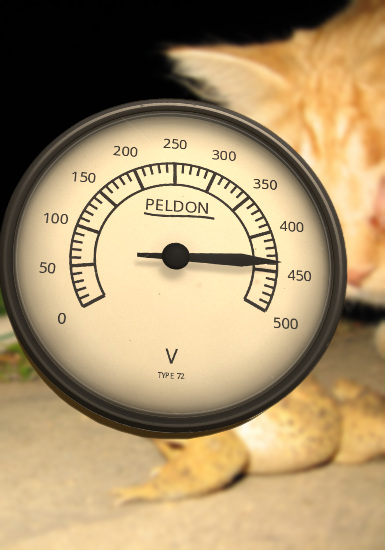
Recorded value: 440
